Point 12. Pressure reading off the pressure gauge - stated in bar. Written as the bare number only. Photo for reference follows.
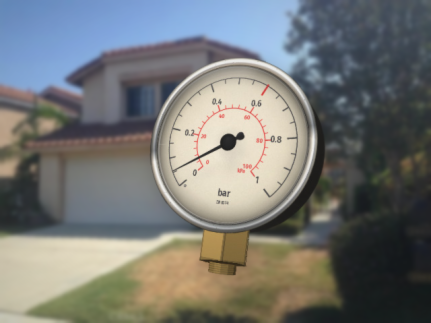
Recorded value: 0.05
